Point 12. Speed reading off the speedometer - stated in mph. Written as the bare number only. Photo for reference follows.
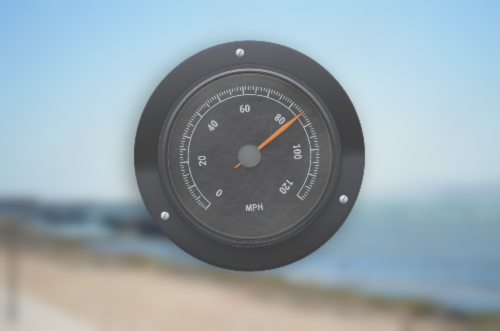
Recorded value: 85
